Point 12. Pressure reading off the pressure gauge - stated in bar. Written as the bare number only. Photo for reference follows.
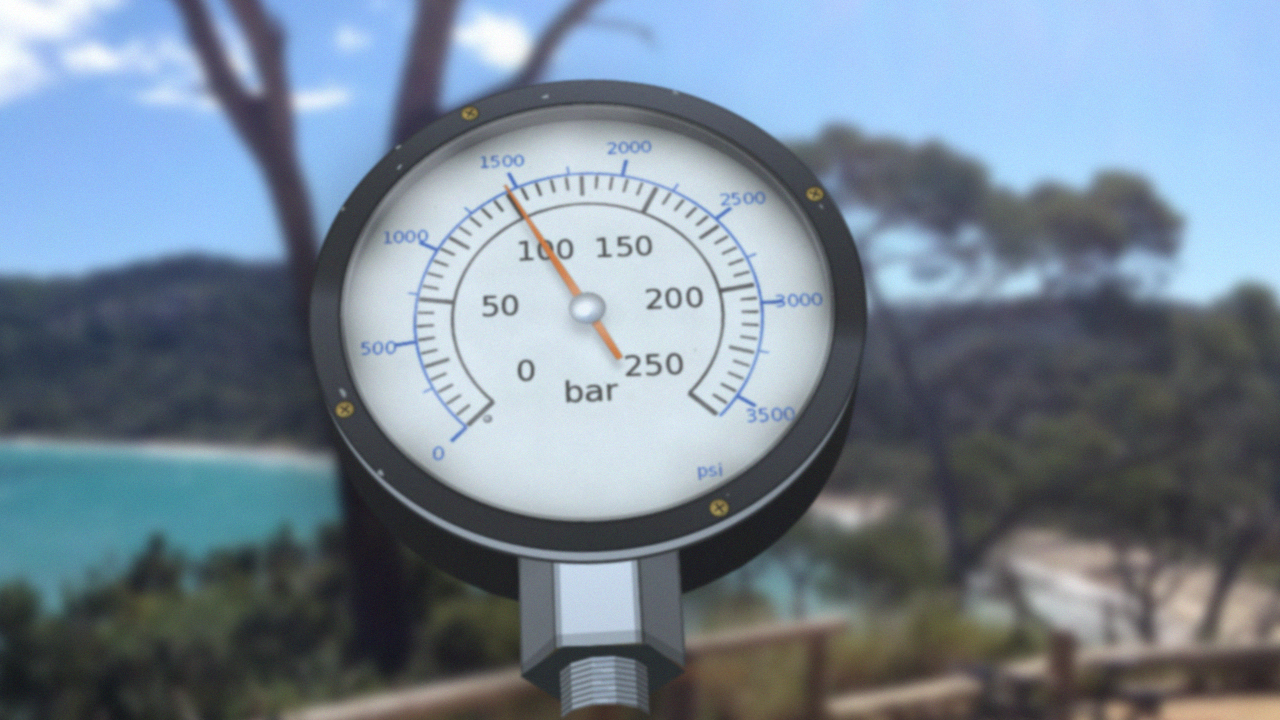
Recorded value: 100
